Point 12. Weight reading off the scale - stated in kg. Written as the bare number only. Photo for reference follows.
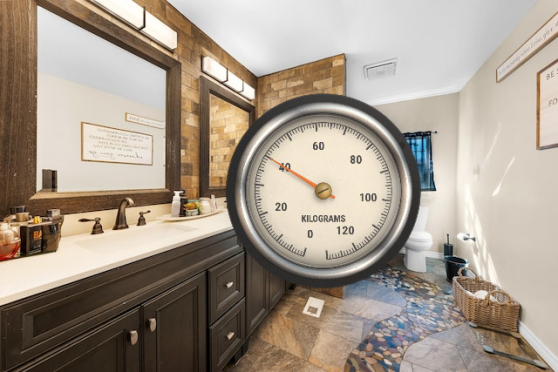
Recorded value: 40
